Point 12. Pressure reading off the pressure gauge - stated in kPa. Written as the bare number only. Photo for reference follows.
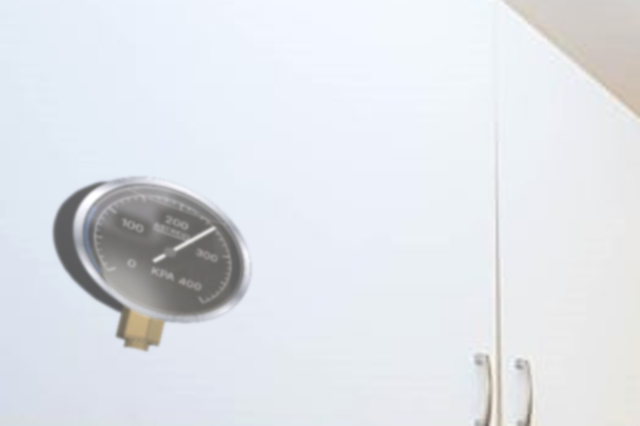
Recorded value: 250
